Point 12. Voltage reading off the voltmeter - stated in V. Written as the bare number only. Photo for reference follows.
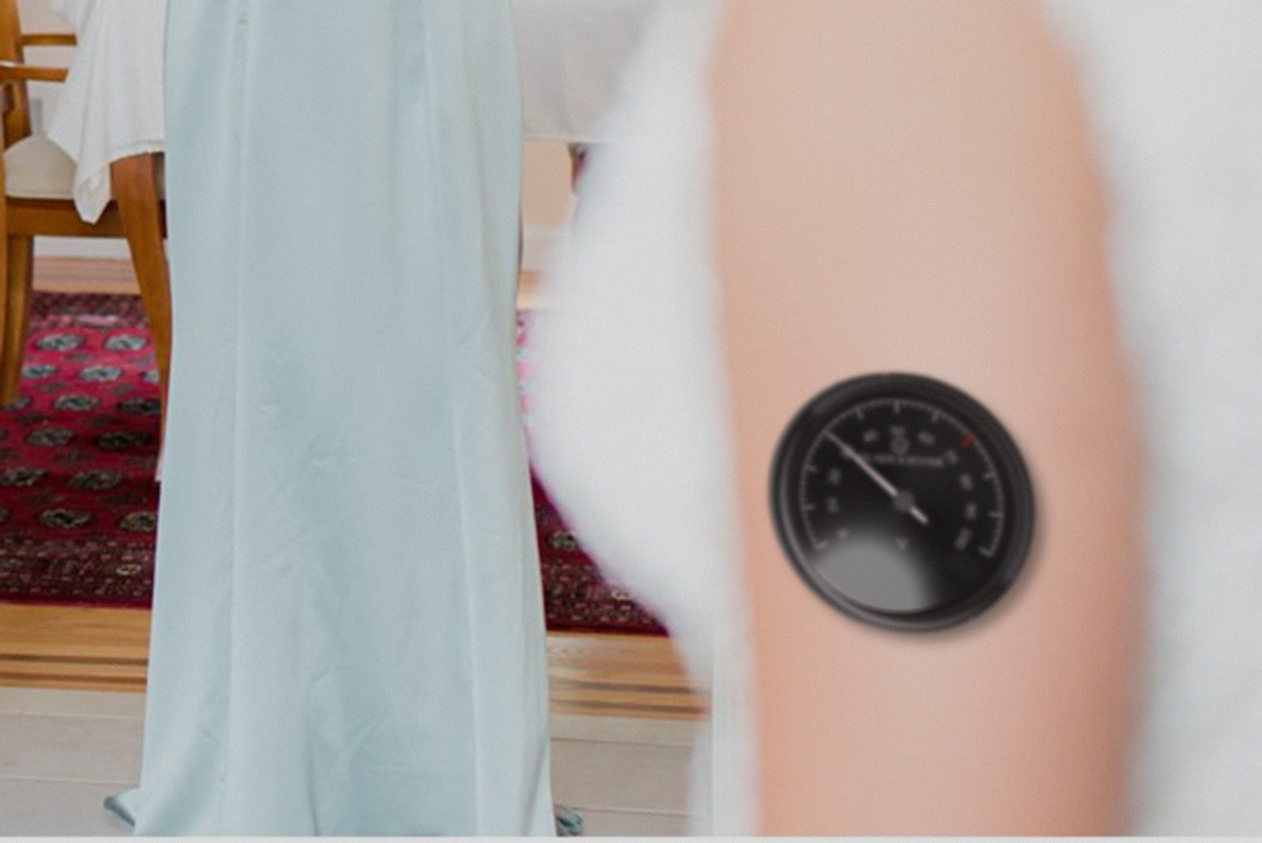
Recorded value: 30
